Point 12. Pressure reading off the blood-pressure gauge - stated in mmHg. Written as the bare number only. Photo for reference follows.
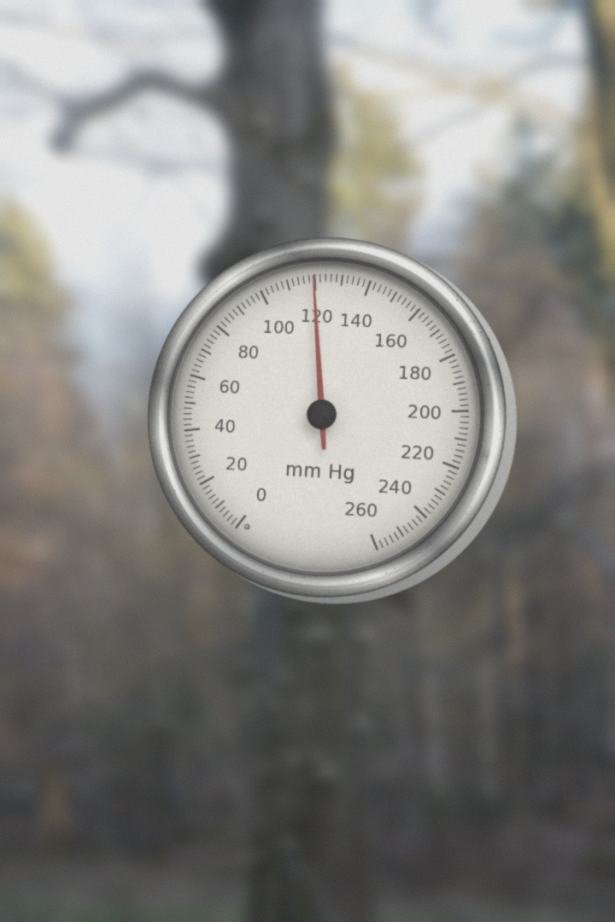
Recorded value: 120
